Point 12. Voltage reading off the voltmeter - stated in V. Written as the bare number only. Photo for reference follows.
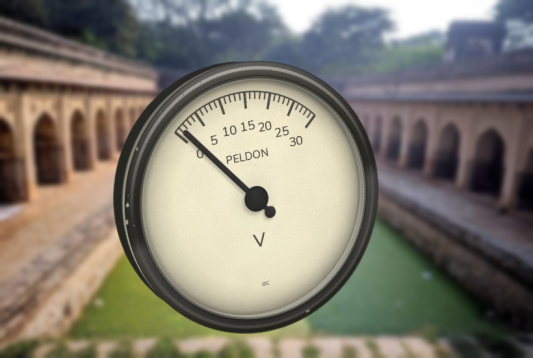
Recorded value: 1
